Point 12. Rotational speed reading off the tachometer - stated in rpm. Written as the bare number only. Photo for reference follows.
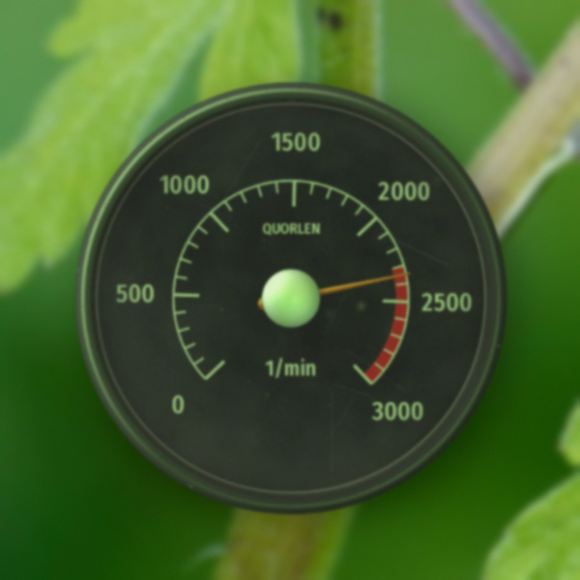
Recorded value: 2350
